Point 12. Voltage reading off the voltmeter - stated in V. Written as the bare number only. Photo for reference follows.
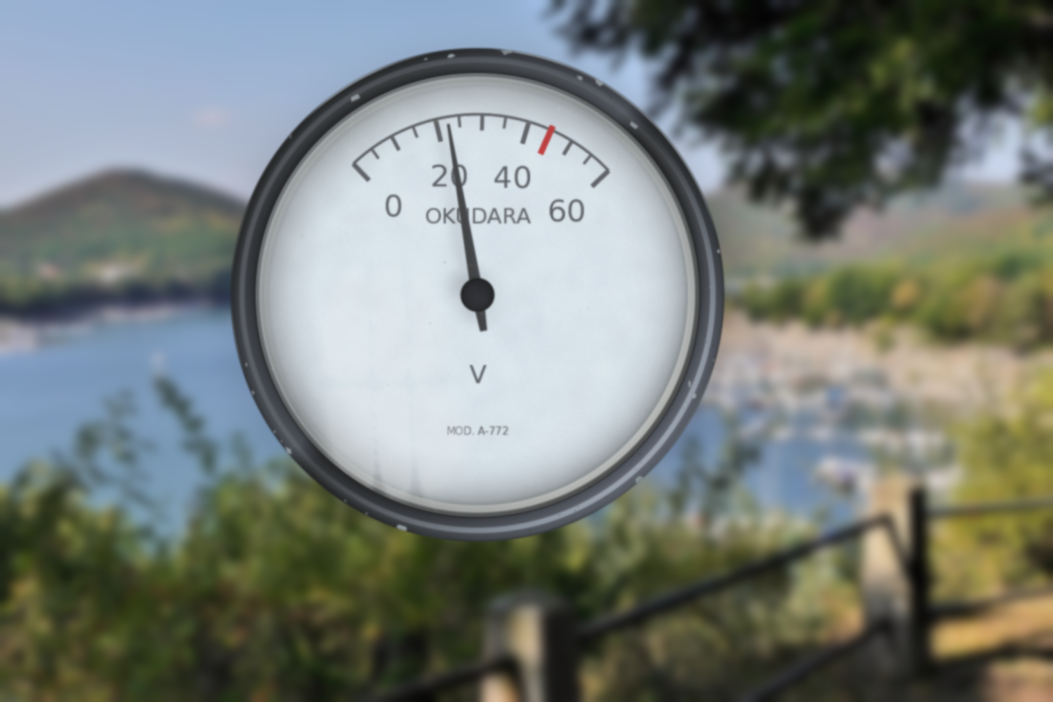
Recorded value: 22.5
